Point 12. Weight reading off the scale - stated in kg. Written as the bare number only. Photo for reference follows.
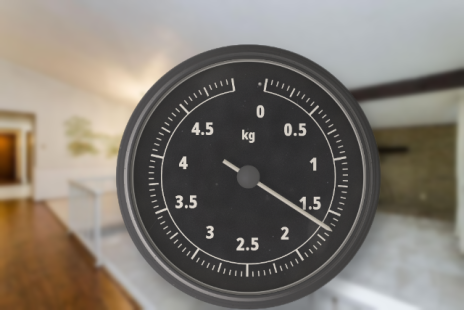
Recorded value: 1.65
